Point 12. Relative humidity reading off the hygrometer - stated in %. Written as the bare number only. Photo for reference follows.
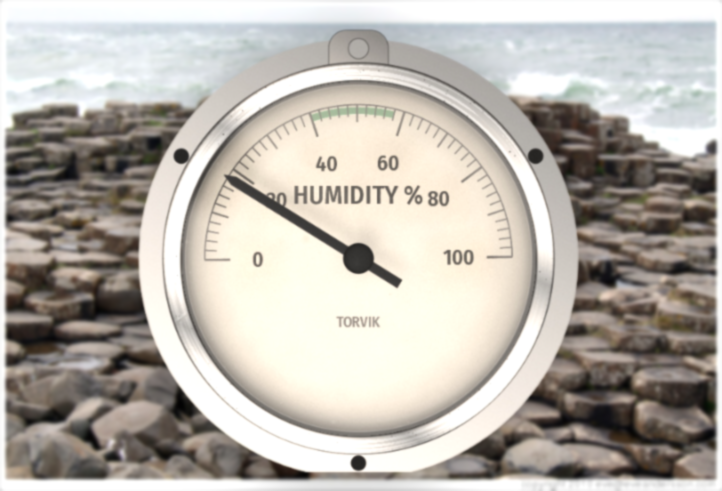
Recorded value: 18
